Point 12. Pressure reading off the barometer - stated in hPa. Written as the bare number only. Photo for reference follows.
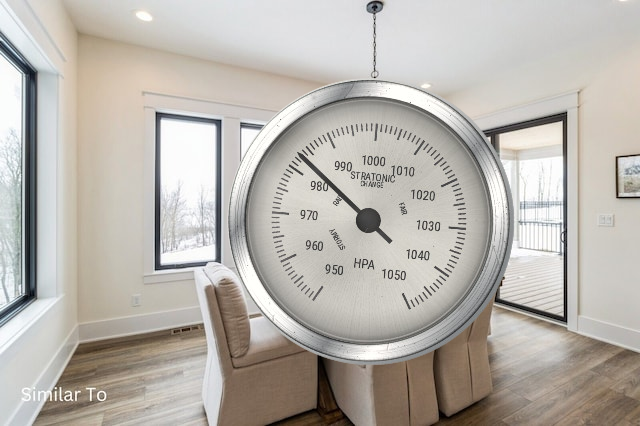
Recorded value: 983
